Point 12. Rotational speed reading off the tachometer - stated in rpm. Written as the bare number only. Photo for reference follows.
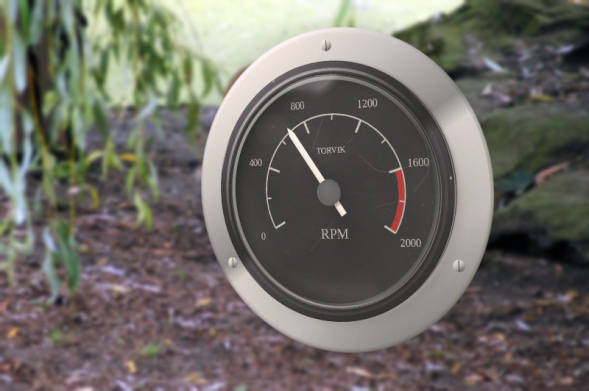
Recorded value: 700
